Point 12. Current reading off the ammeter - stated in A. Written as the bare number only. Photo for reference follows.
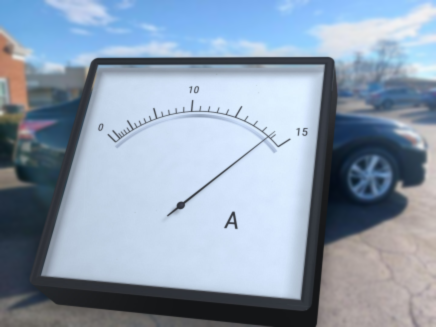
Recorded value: 14.5
